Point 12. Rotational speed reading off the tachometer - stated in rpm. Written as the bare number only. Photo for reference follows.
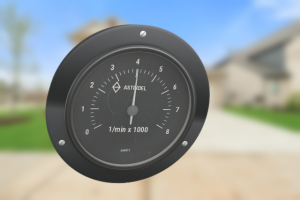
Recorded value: 4000
